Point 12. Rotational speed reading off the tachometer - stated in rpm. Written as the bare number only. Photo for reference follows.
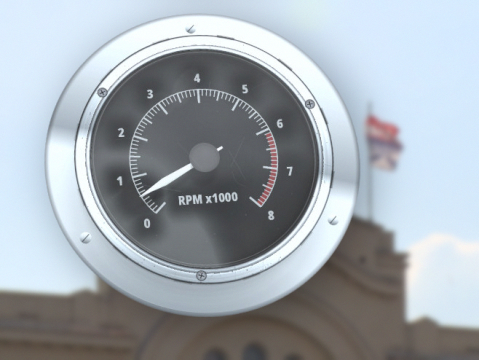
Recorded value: 500
